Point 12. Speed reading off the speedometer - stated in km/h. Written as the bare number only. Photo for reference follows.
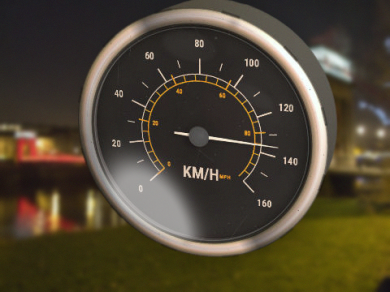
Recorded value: 135
